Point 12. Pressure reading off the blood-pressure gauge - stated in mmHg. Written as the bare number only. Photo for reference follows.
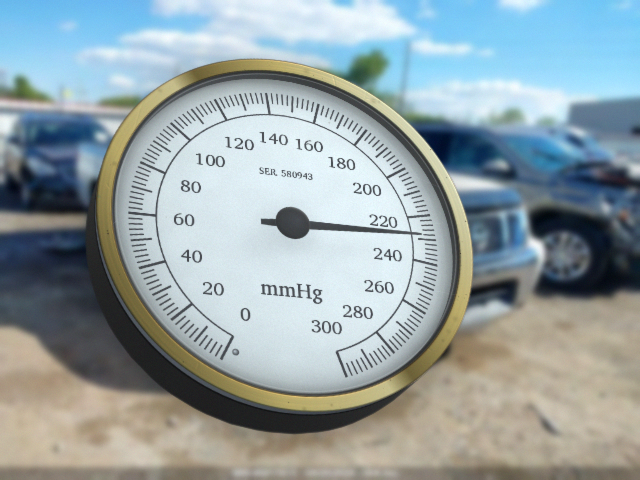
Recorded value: 230
